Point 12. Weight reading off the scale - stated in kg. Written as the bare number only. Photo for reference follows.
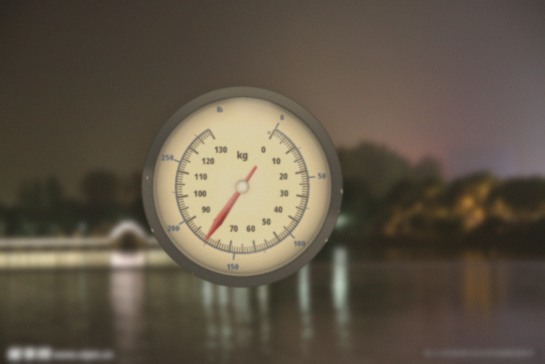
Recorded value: 80
